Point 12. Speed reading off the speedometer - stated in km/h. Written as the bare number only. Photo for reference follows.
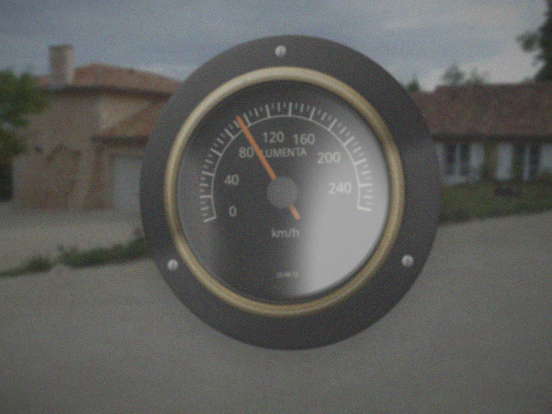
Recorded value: 95
